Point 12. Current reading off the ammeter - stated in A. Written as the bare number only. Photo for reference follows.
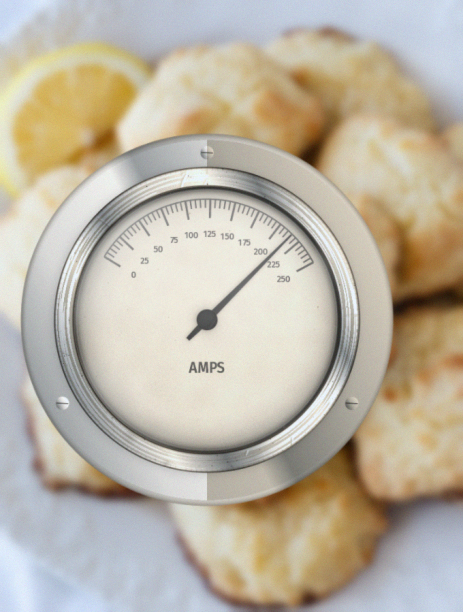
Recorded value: 215
